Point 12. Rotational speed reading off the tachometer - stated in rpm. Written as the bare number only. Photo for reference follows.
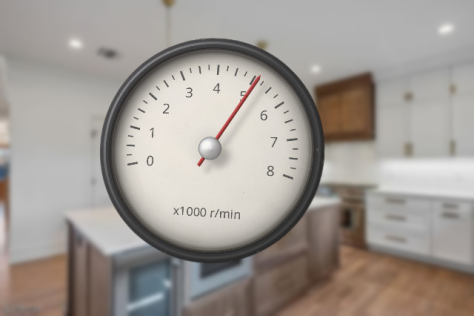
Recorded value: 5125
